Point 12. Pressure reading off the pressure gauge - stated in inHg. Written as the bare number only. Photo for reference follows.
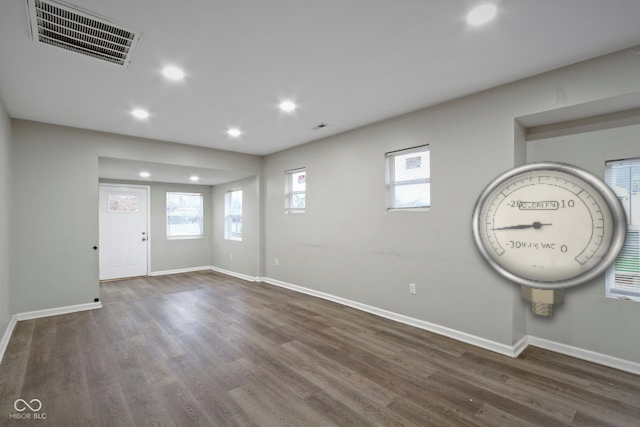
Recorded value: -26
